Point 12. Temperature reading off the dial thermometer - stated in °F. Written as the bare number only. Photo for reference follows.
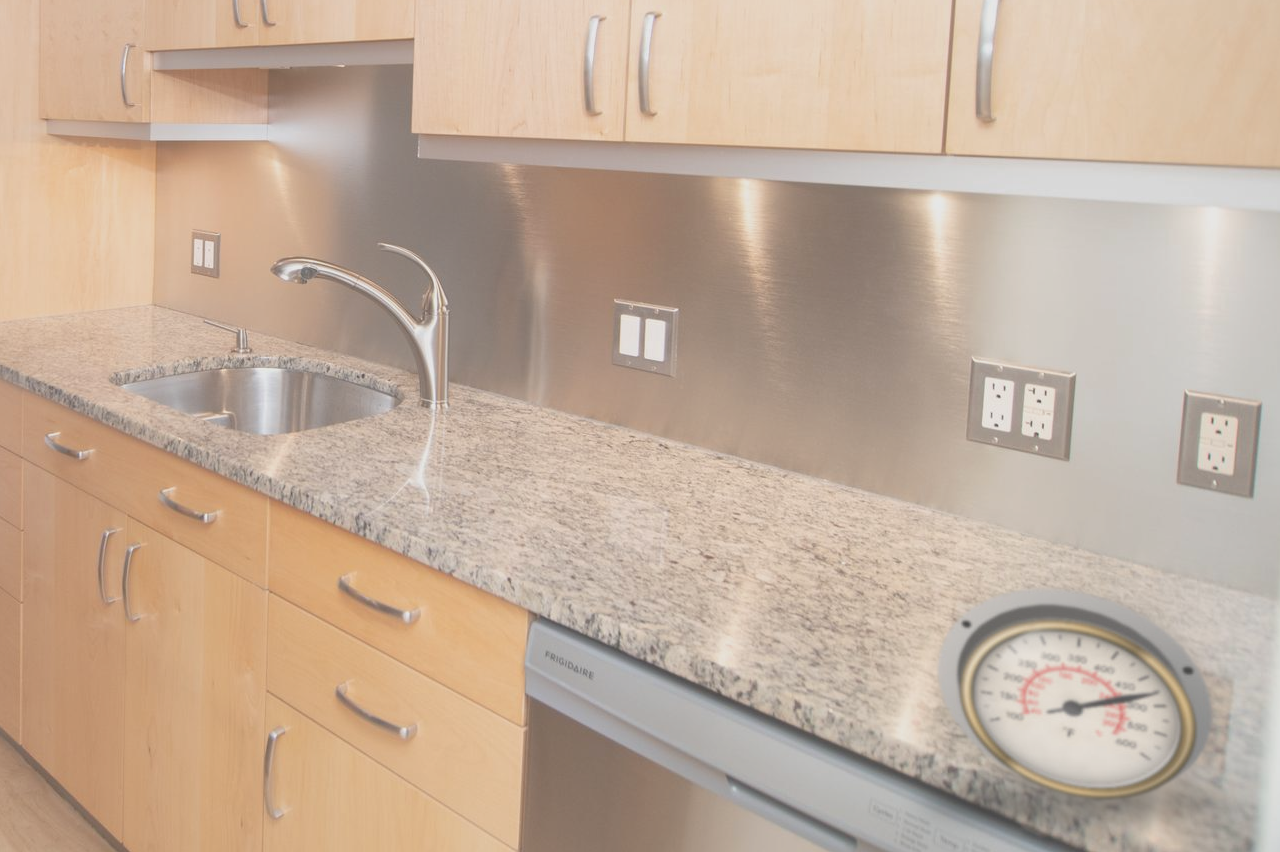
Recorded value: 475
